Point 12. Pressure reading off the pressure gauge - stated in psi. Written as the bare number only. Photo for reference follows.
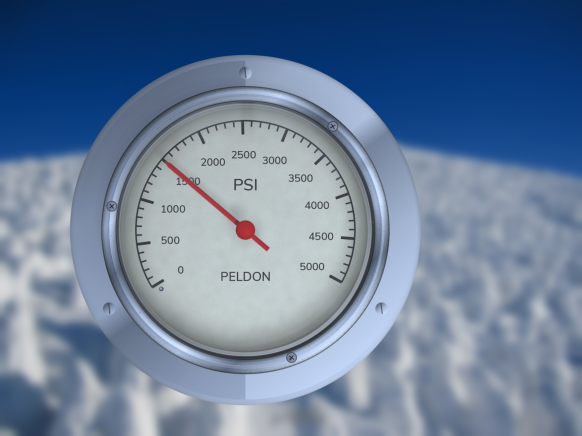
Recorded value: 1500
